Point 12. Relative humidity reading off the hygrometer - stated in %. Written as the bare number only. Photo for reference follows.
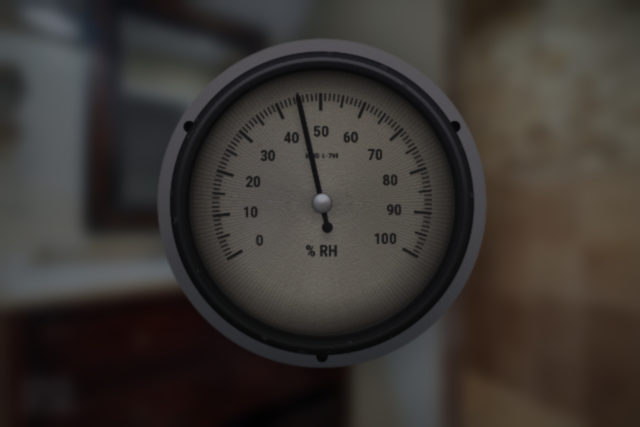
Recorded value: 45
